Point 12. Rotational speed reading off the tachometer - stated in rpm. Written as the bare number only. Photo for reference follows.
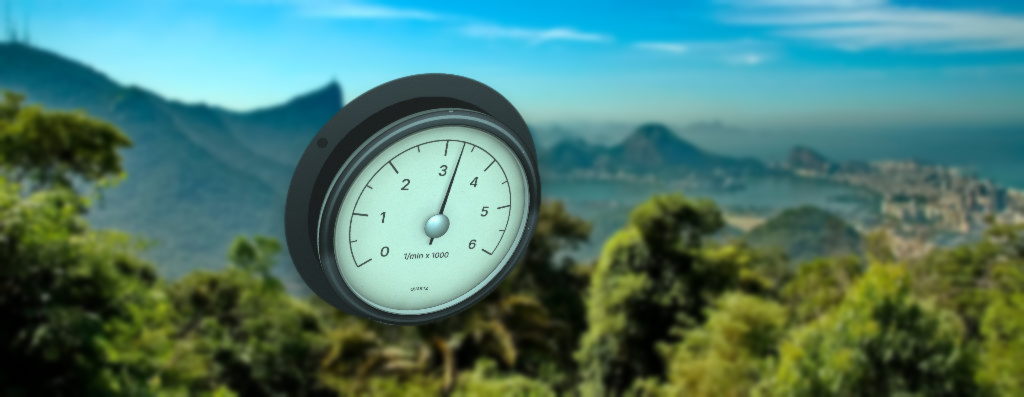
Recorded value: 3250
